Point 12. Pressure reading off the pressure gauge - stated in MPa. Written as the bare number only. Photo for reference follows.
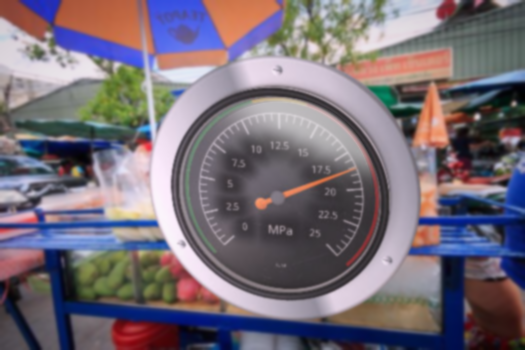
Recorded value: 18.5
